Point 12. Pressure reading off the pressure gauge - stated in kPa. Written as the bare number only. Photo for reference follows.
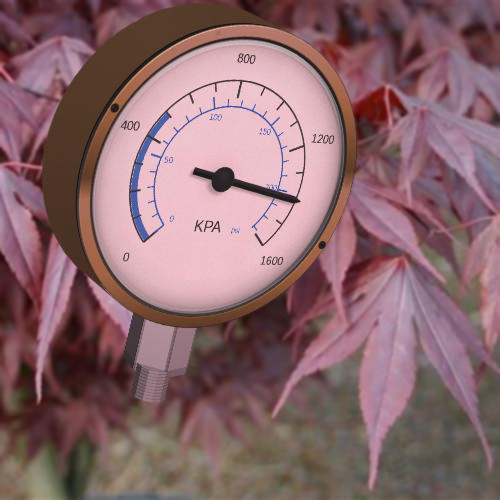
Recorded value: 1400
